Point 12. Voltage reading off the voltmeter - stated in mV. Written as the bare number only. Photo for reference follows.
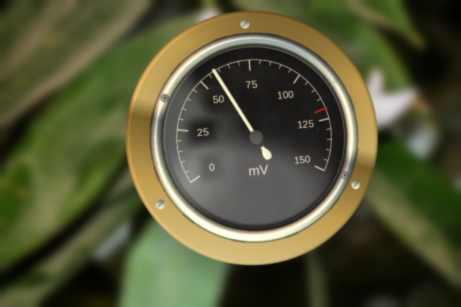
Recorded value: 57.5
